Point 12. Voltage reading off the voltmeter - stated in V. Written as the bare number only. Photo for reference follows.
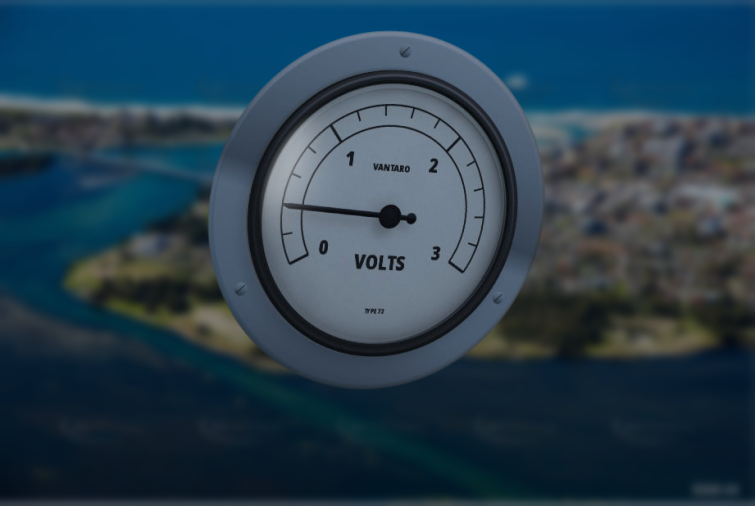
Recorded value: 0.4
